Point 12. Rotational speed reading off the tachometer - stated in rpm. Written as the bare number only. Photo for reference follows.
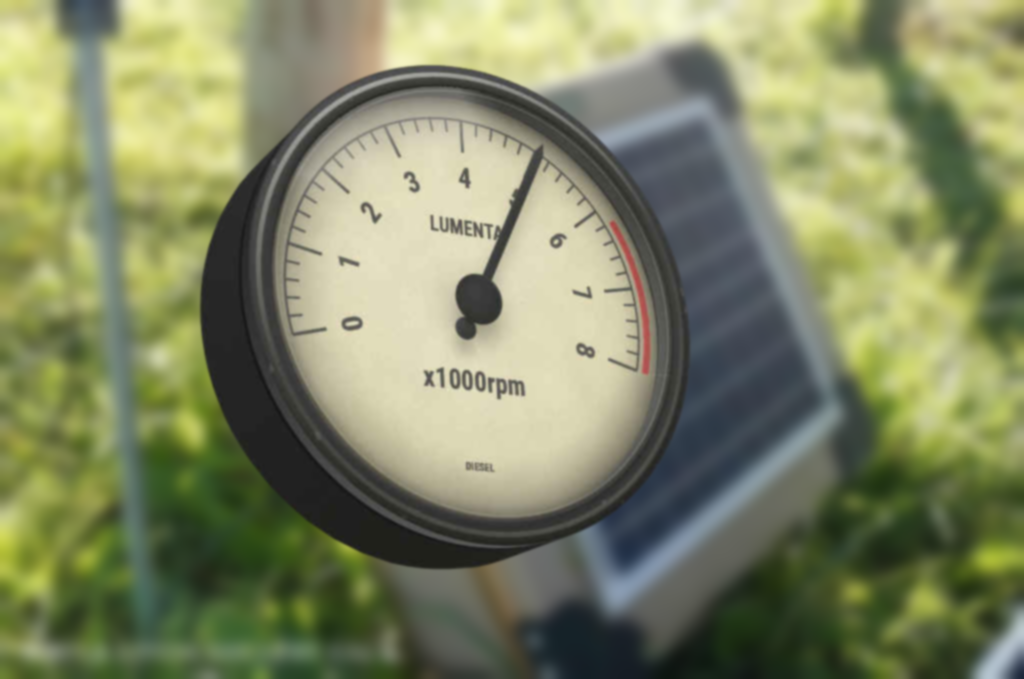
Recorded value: 5000
